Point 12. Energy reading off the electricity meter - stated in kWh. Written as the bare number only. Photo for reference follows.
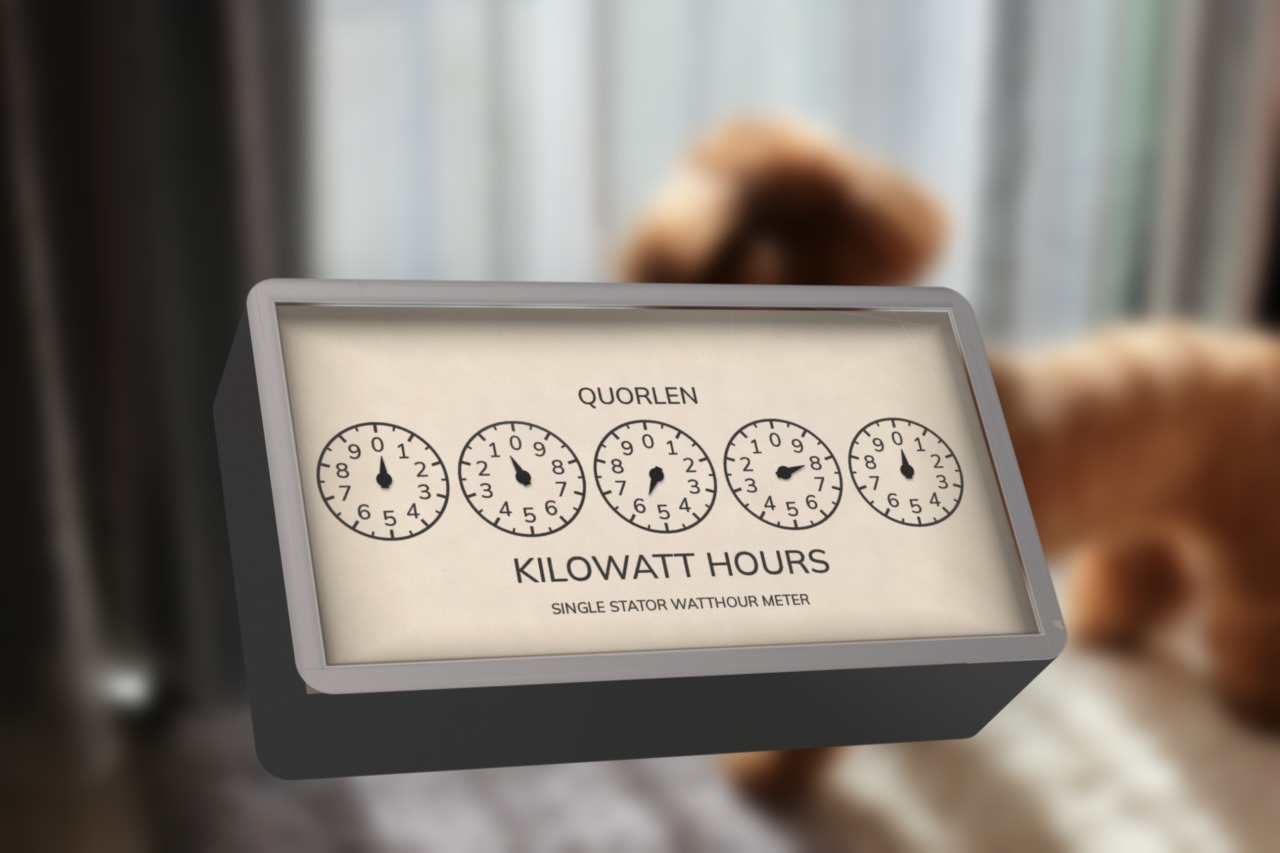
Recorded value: 580
